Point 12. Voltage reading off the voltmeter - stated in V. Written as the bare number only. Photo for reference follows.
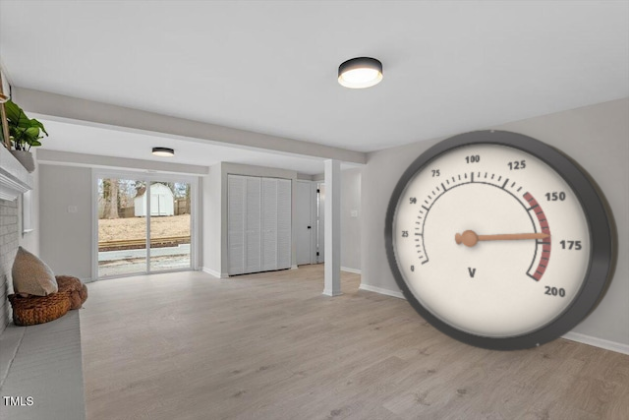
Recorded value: 170
